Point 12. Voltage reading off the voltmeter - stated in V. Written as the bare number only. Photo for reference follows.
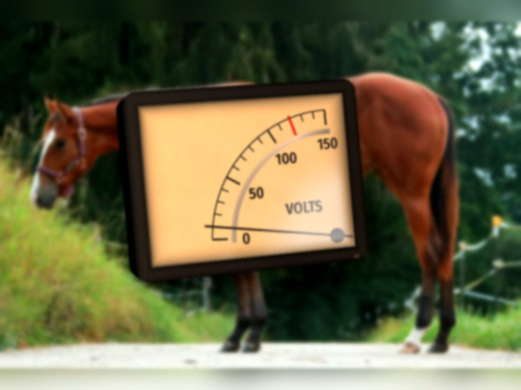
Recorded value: 10
